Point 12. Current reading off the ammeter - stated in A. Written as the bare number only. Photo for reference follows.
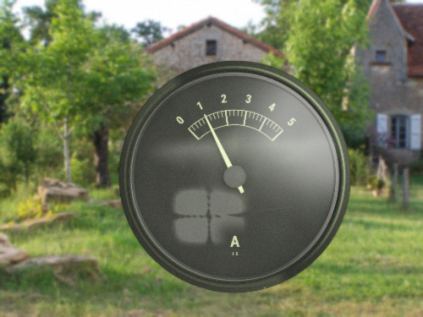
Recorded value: 1
